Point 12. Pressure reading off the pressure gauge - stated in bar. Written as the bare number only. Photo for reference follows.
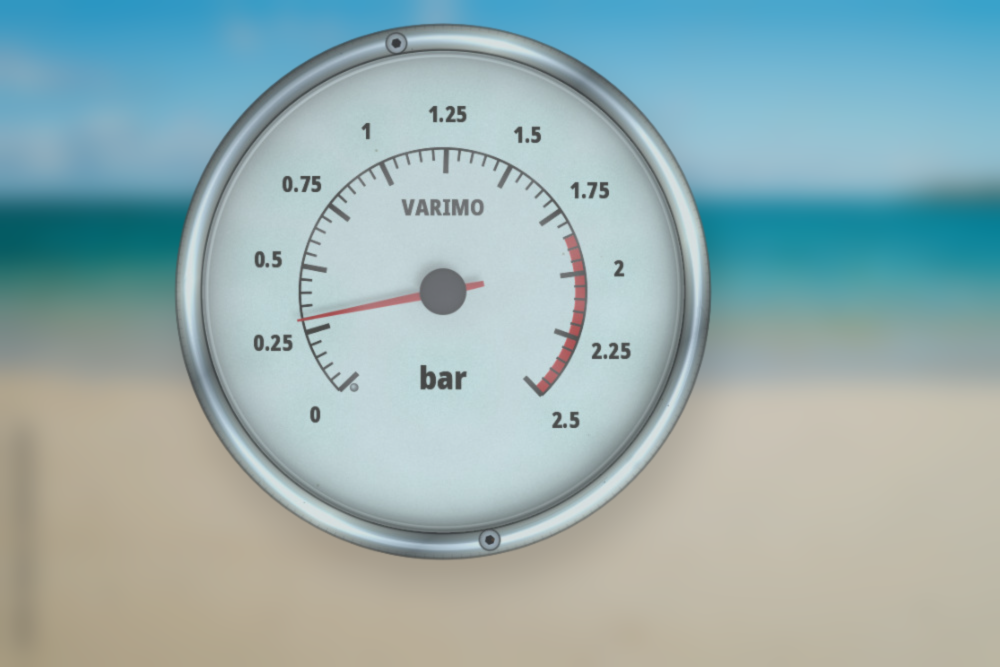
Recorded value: 0.3
